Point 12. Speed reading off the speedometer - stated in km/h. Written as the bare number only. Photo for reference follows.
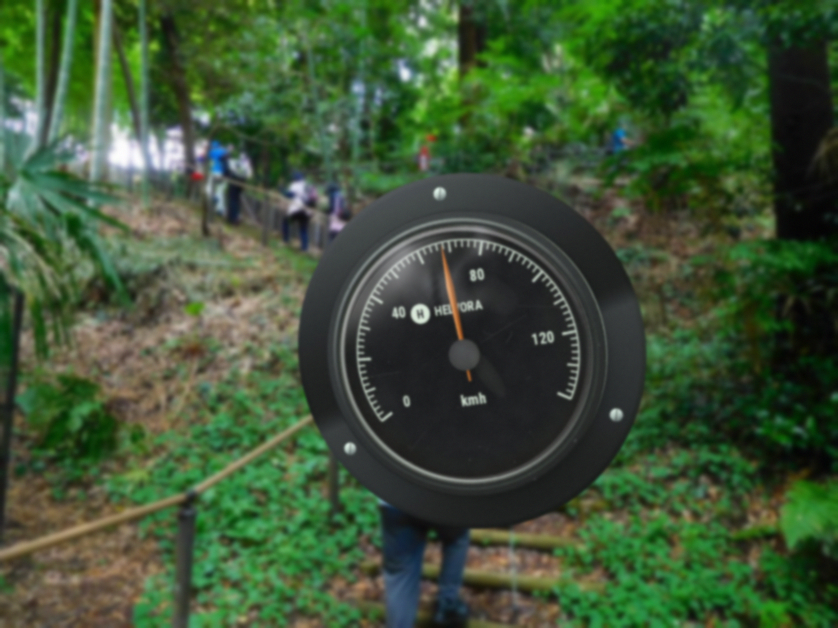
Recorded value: 68
